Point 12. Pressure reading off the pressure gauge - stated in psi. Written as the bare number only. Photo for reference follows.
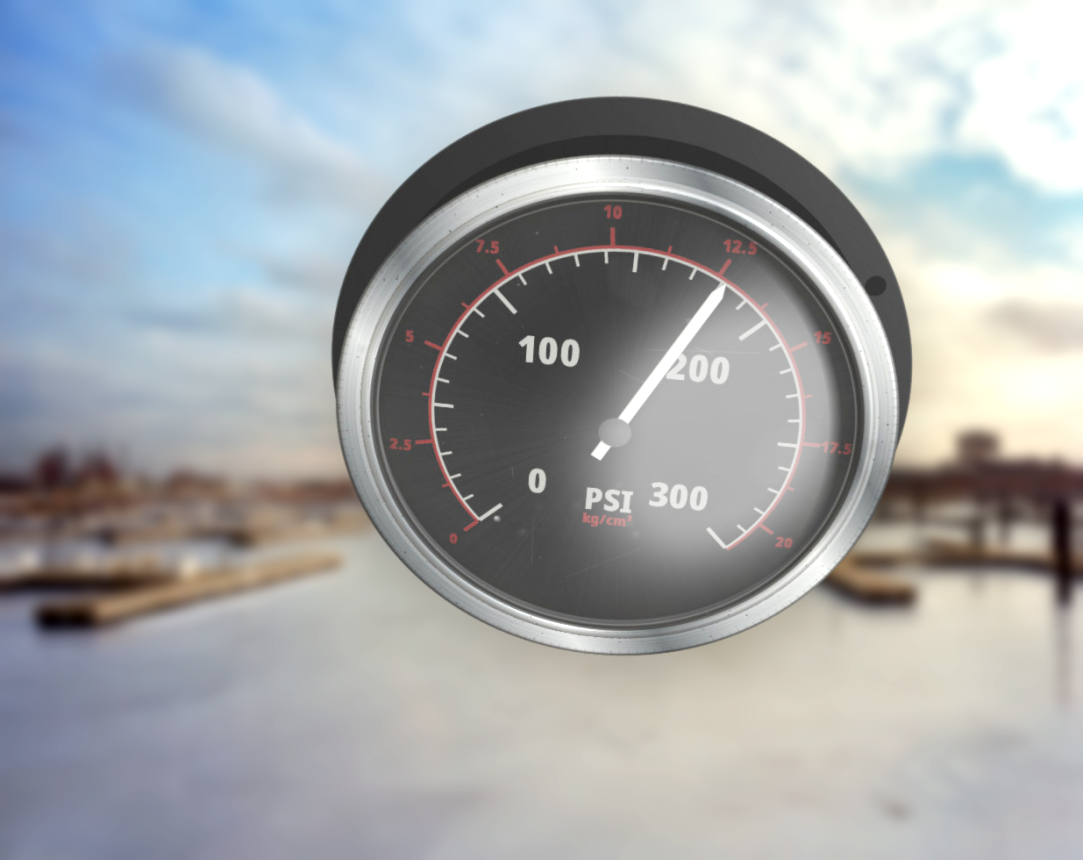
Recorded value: 180
